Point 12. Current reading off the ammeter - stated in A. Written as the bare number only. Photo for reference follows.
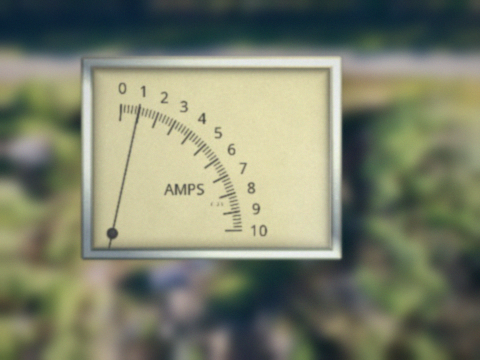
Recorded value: 1
